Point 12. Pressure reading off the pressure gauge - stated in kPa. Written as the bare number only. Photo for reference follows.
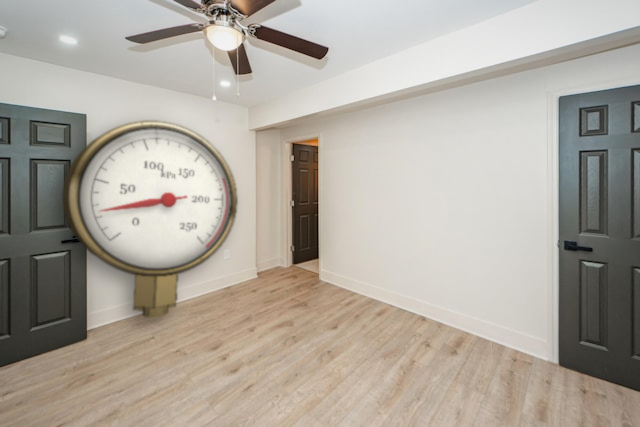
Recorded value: 25
